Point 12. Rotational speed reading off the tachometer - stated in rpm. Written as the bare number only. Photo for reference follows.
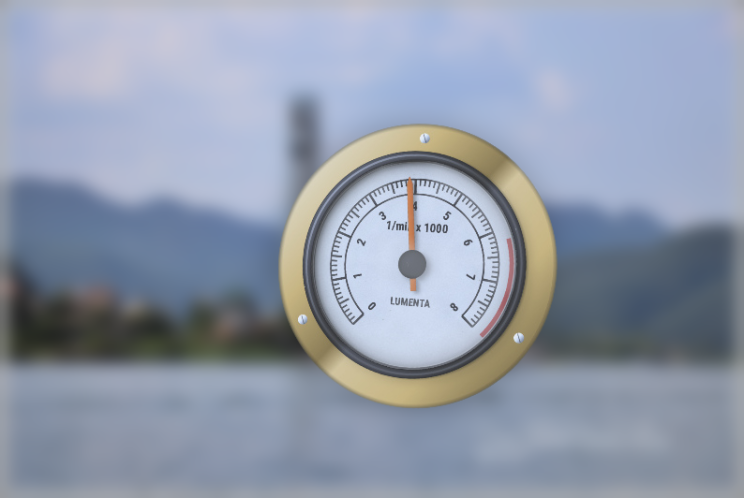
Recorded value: 3900
